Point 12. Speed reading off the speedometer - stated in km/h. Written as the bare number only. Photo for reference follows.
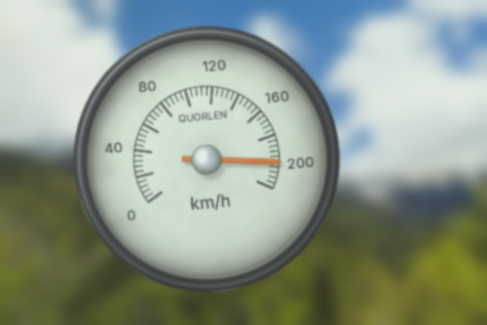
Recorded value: 200
